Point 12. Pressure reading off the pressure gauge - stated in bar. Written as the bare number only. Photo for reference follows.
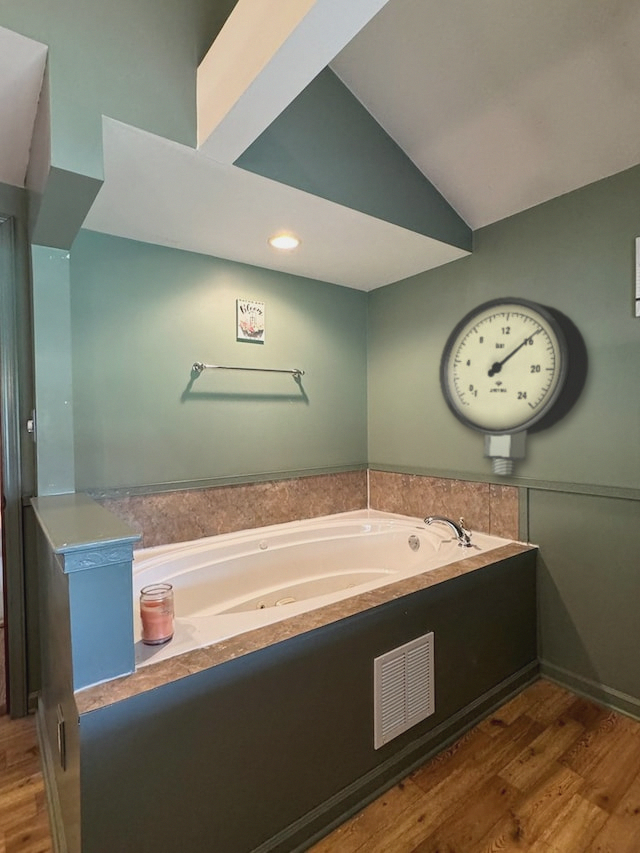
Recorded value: 16
